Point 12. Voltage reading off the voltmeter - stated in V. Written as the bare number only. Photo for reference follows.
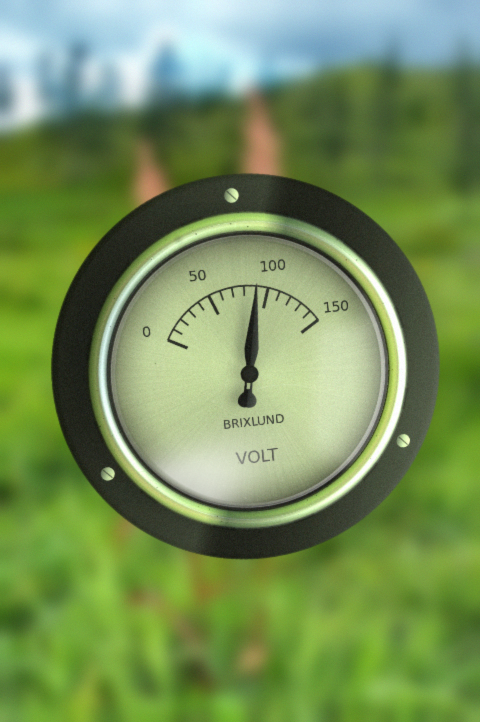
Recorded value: 90
